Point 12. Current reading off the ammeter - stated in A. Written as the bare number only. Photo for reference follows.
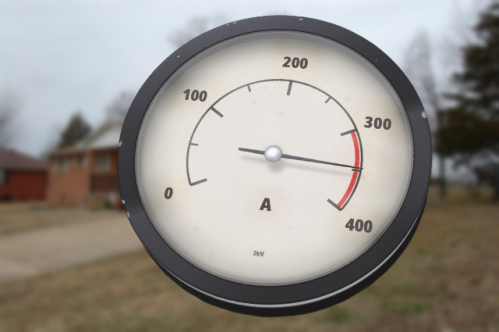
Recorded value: 350
